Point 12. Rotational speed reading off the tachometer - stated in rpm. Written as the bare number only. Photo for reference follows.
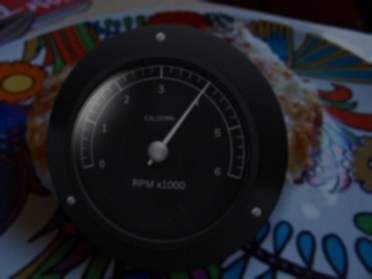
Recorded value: 4000
